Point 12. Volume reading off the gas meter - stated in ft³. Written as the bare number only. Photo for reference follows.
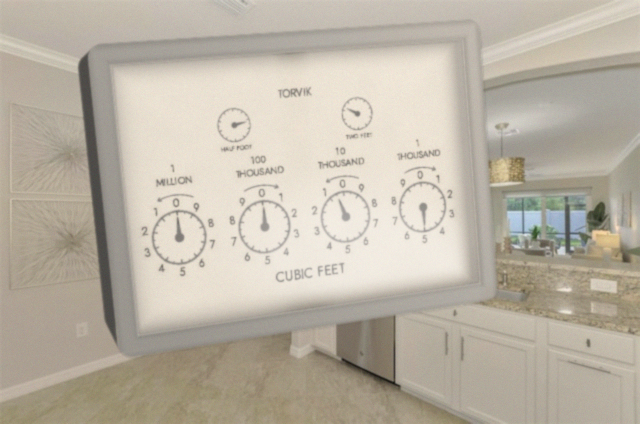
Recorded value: 500
